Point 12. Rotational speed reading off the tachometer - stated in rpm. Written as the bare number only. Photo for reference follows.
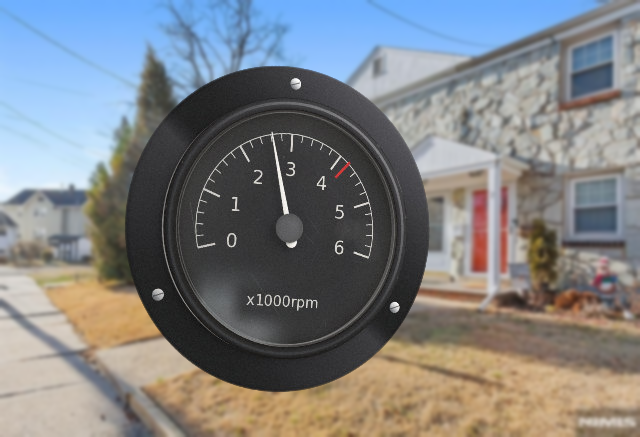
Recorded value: 2600
